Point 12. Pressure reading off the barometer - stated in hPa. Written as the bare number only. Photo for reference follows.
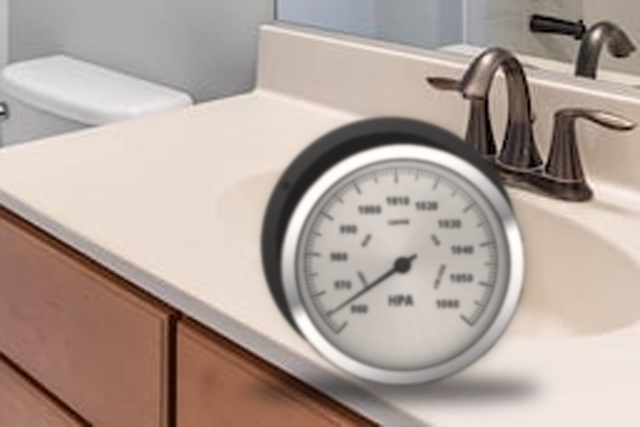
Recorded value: 965
